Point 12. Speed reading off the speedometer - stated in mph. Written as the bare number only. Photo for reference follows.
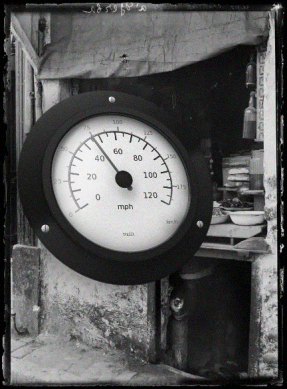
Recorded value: 45
